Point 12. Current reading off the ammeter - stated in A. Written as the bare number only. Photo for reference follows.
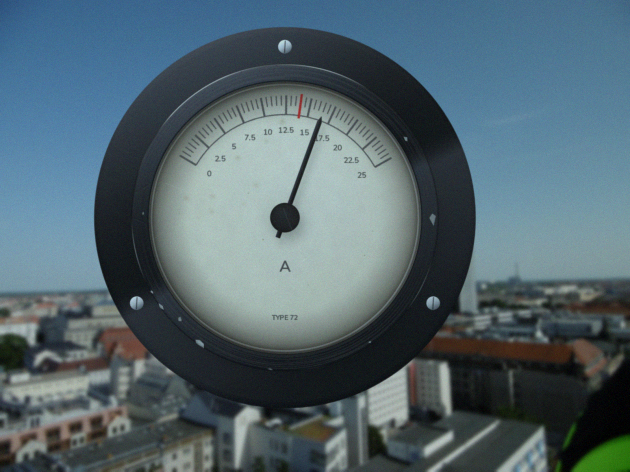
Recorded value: 16.5
